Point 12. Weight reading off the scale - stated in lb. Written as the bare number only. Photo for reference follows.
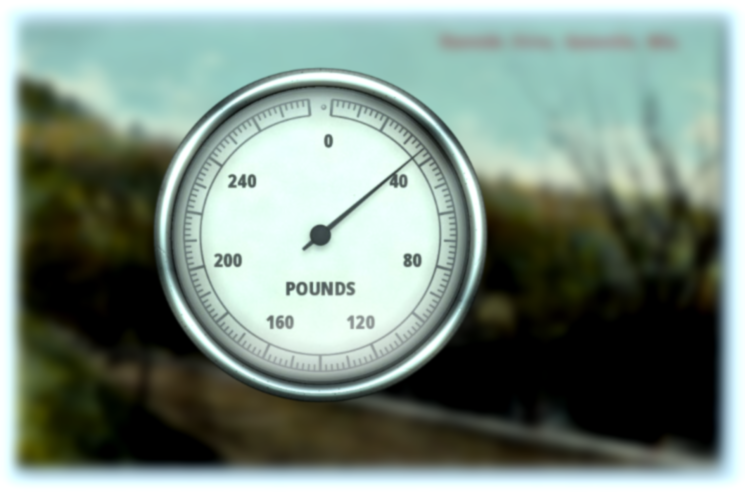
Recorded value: 36
